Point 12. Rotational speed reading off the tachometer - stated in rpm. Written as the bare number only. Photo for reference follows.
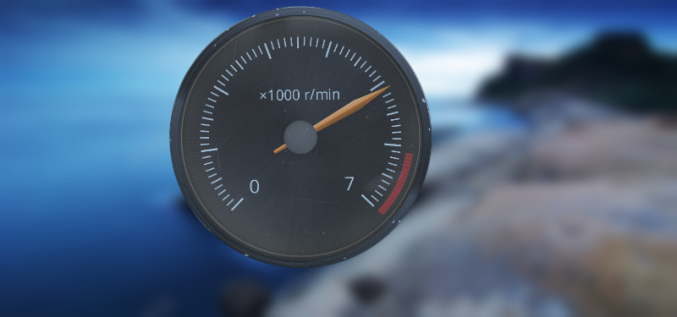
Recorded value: 5100
